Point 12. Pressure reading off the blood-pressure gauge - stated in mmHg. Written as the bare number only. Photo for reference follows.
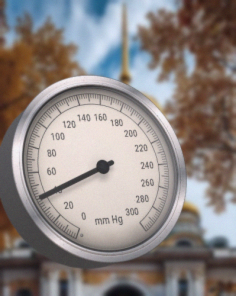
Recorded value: 40
